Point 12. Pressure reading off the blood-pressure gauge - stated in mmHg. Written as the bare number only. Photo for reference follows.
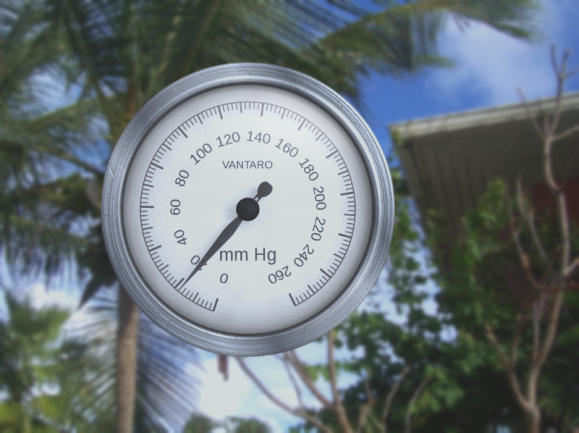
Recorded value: 18
